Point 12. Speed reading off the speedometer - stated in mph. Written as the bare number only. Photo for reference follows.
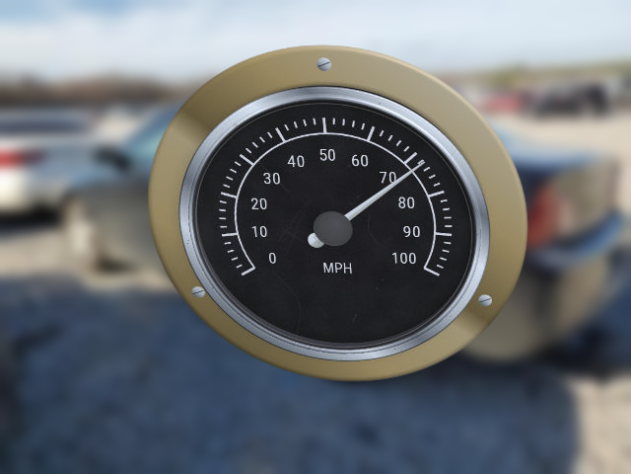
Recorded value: 72
